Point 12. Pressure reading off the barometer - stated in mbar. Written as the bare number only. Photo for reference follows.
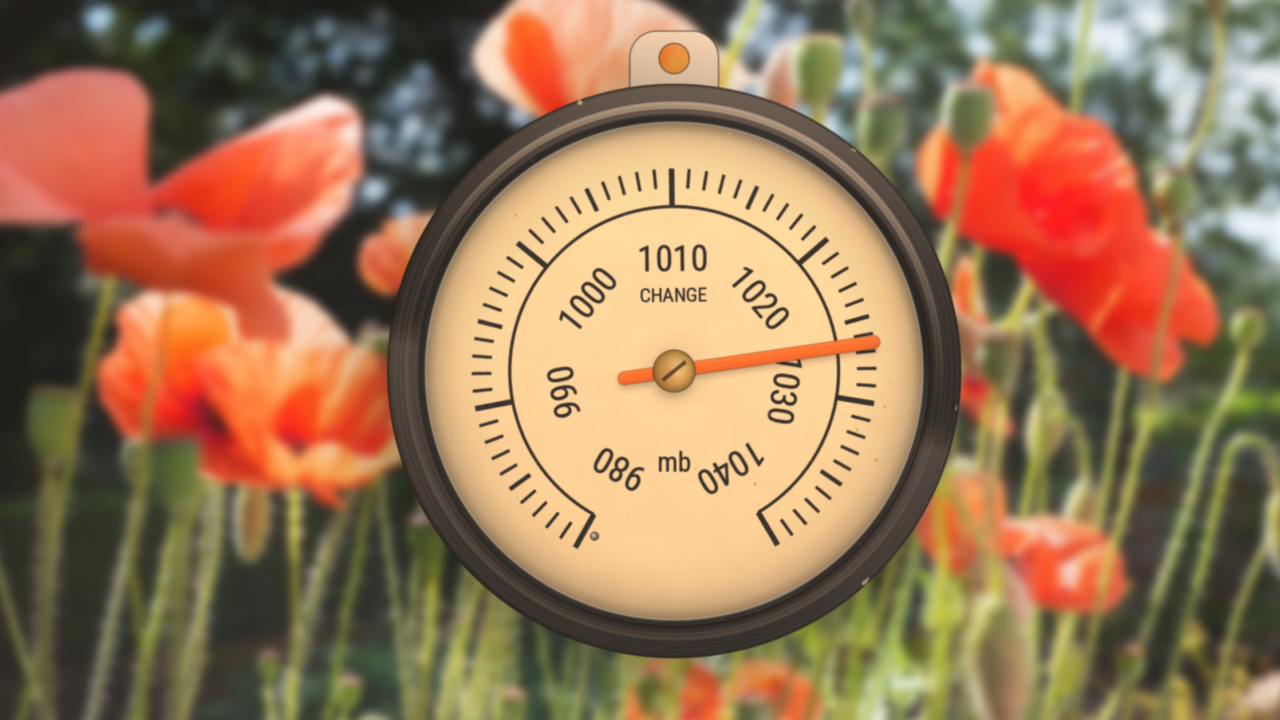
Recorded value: 1026.5
